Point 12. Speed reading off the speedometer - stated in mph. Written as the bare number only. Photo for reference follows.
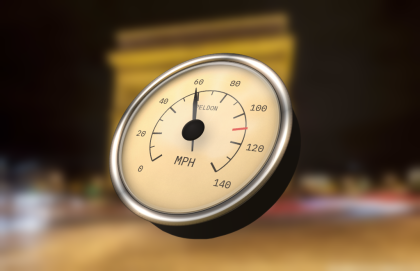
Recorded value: 60
